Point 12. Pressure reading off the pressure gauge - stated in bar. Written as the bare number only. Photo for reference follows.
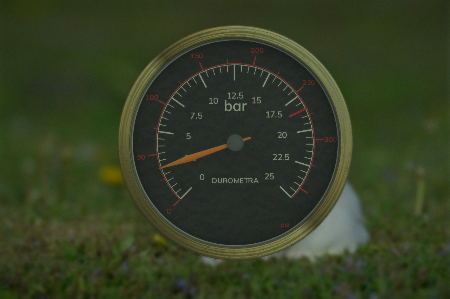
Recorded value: 2.5
